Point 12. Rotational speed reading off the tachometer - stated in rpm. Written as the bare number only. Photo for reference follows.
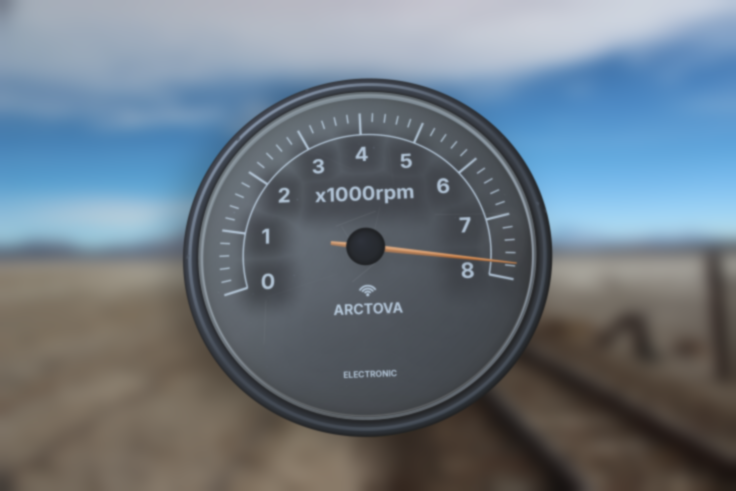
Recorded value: 7800
